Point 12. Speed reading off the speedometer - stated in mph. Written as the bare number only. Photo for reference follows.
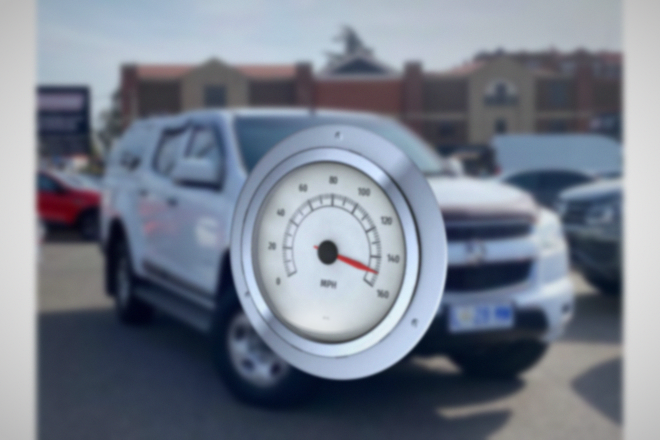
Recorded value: 150
